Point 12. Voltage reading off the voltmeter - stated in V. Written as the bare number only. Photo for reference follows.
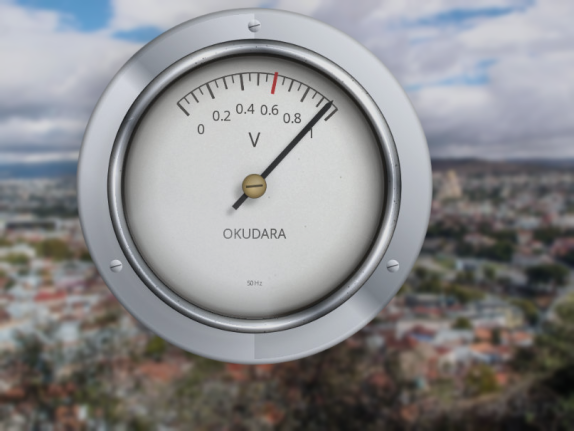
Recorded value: 0.95
